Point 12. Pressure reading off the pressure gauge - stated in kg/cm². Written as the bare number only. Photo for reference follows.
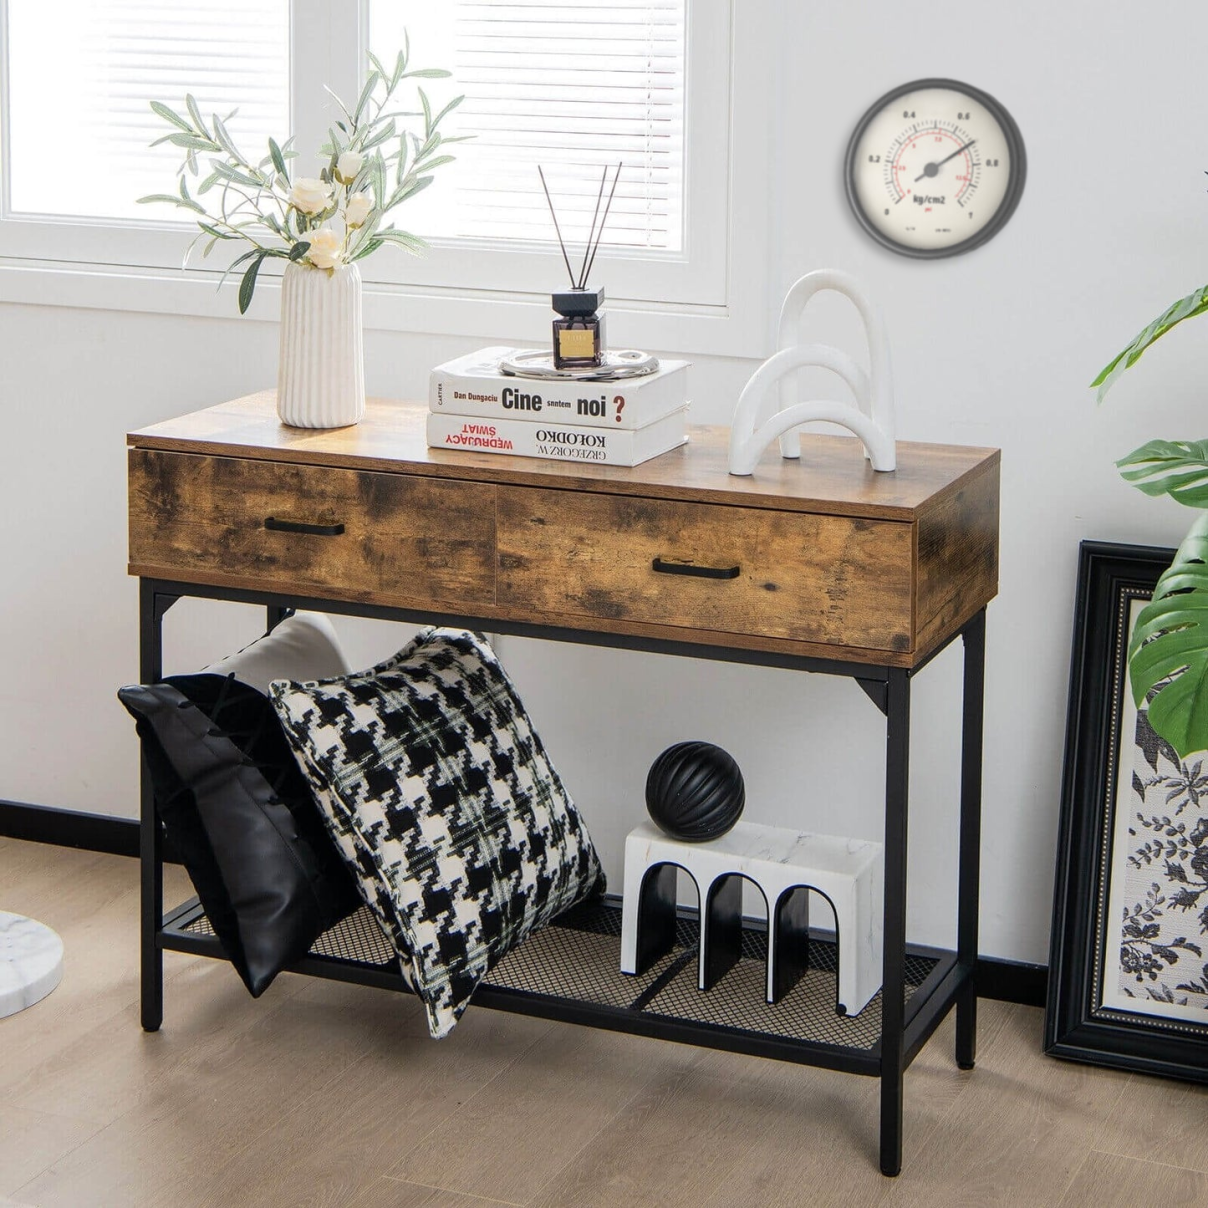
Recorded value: 0.7
